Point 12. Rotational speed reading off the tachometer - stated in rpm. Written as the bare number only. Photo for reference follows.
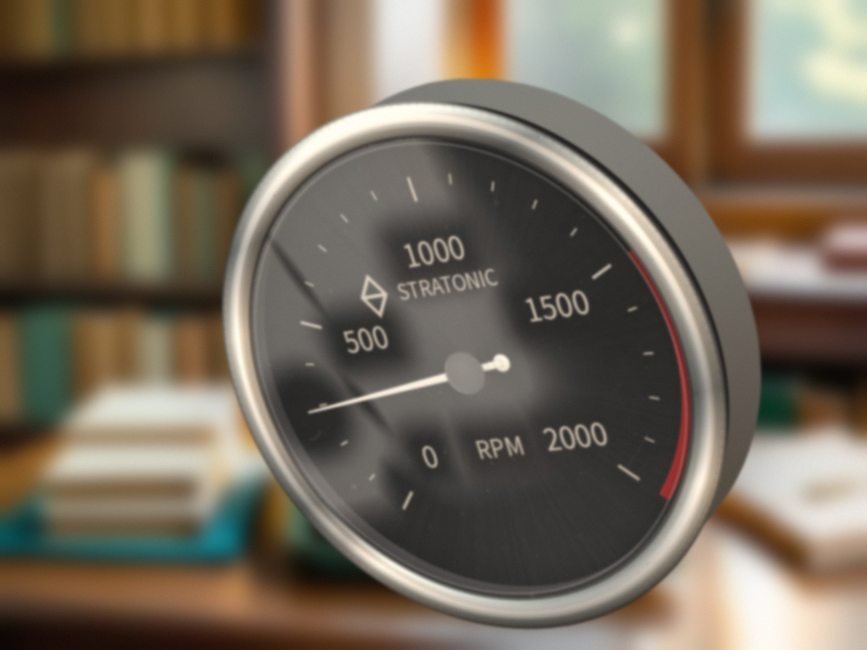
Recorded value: 300
